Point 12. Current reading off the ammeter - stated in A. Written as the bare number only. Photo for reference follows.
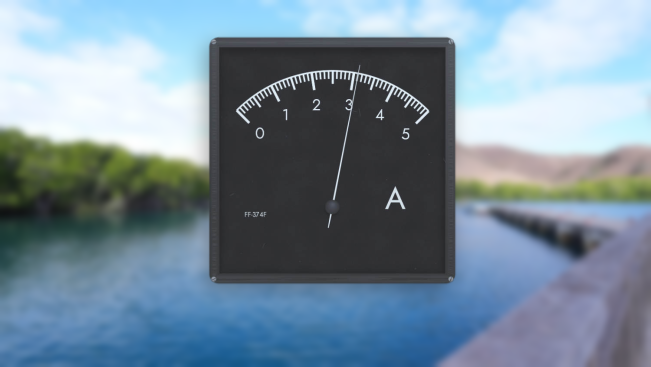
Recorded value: 3.1
